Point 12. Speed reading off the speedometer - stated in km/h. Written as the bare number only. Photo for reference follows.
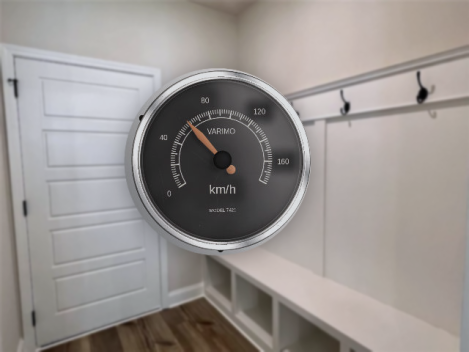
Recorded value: 60
